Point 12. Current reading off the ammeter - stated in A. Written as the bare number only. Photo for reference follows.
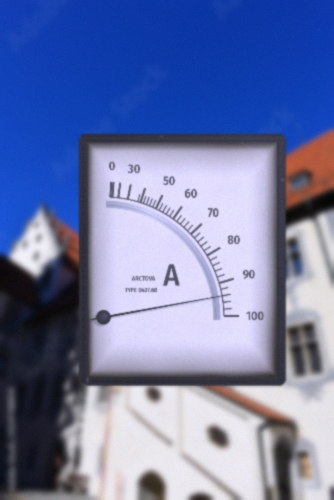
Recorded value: 94
